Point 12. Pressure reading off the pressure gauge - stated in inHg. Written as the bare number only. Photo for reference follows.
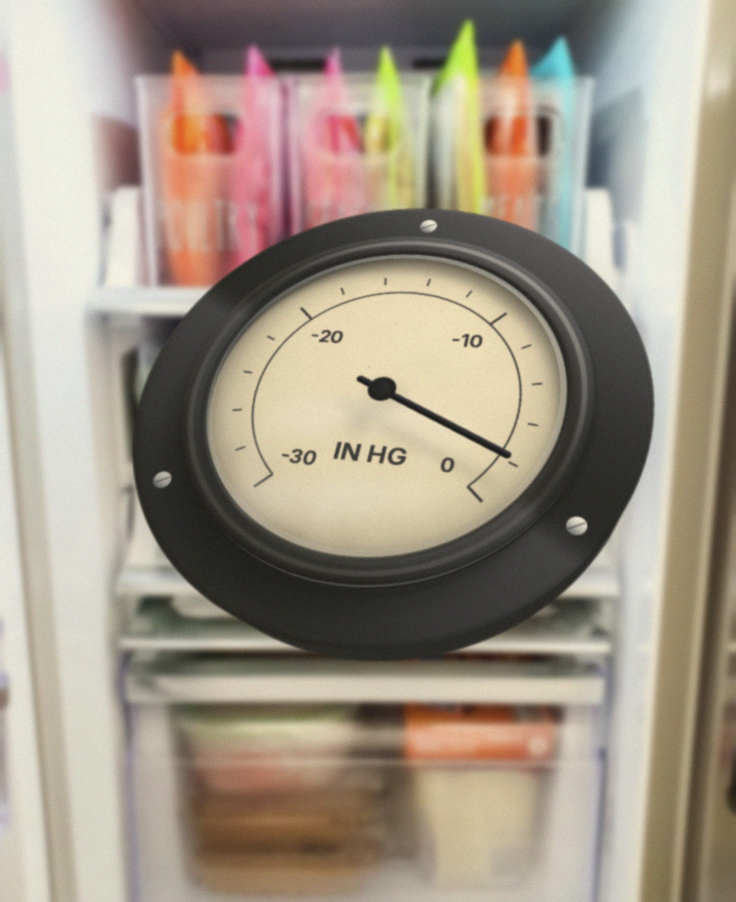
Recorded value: -2
